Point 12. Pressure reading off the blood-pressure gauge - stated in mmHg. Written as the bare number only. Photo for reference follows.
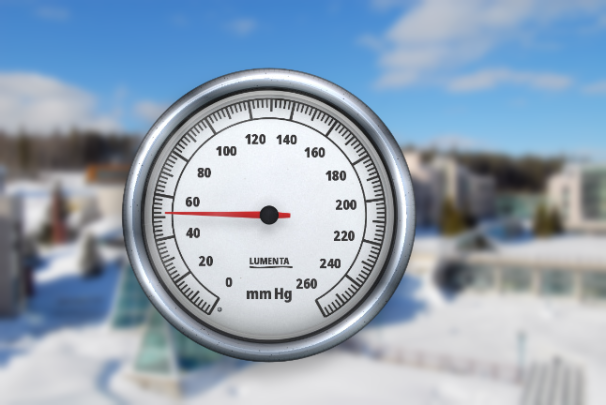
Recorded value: 52
